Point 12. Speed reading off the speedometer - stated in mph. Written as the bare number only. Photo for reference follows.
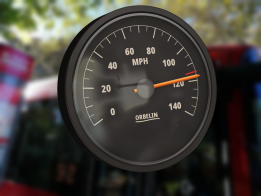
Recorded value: 117.5
